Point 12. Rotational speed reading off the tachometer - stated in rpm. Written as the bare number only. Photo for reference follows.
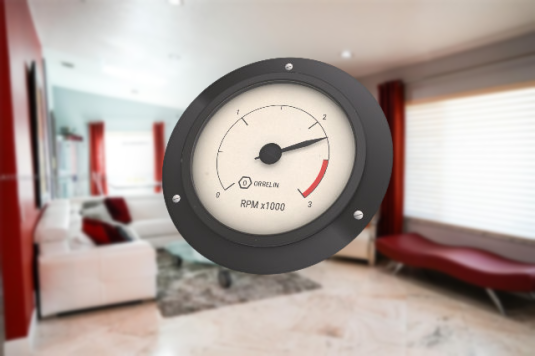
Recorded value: 2250
